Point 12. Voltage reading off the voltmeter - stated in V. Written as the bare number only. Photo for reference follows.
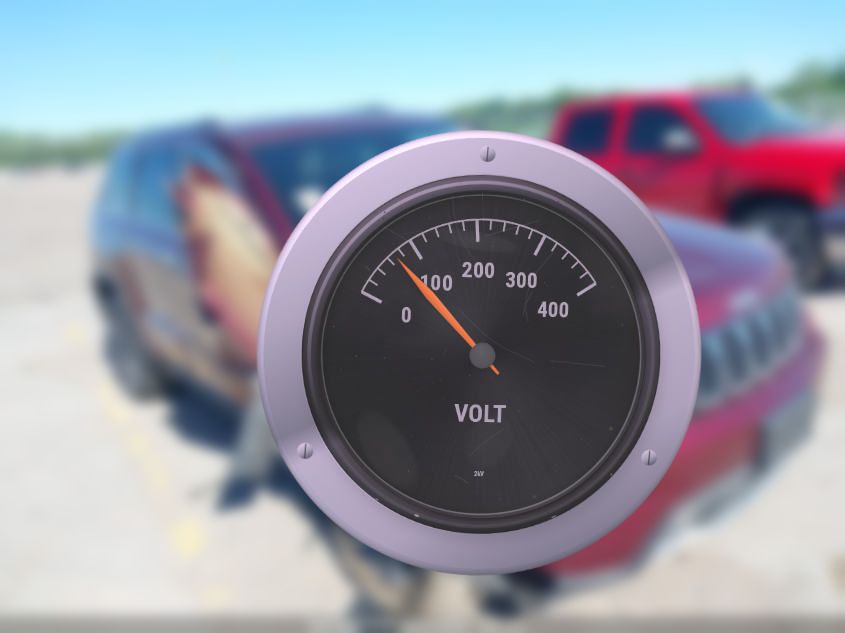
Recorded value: 70
